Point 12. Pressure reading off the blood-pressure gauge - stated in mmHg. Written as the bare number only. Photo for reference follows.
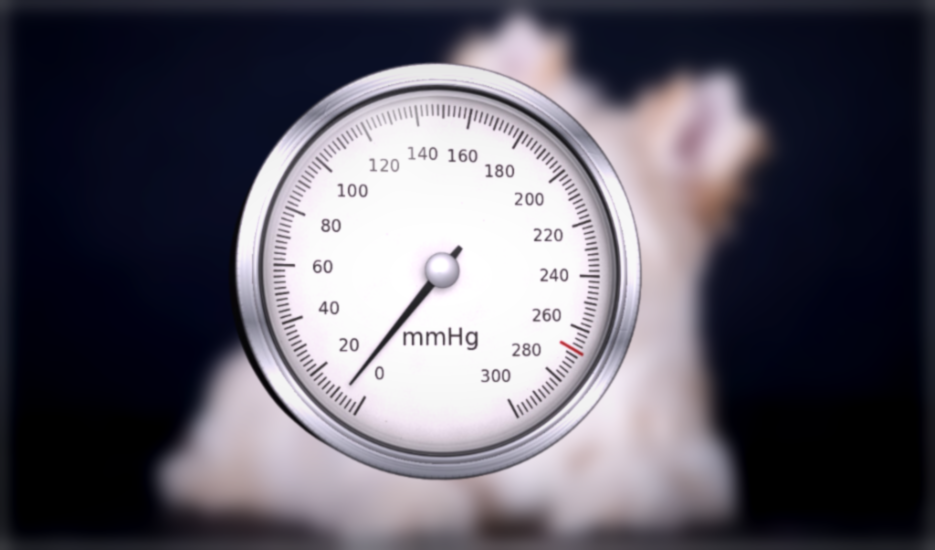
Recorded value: 8
